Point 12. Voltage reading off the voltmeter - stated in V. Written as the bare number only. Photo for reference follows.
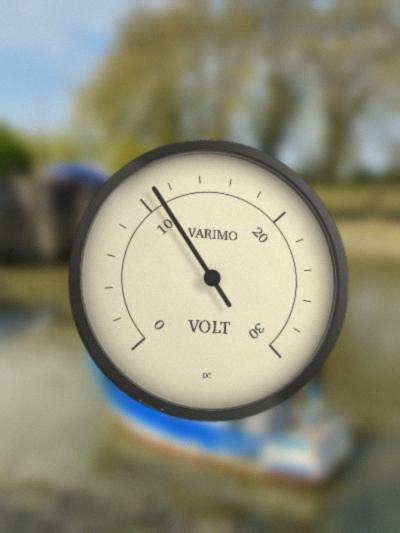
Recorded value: 11
